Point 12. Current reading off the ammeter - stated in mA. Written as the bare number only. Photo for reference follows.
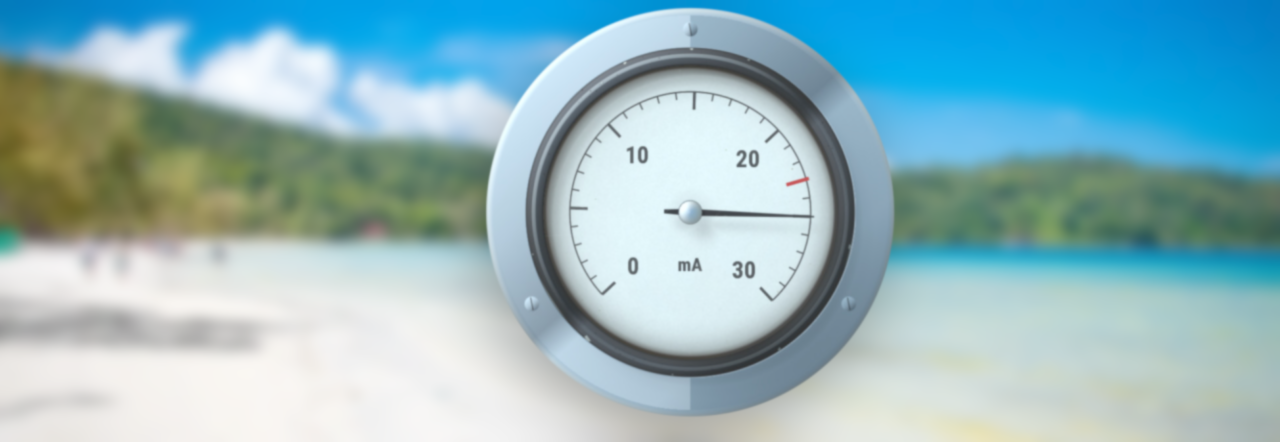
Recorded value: 25
